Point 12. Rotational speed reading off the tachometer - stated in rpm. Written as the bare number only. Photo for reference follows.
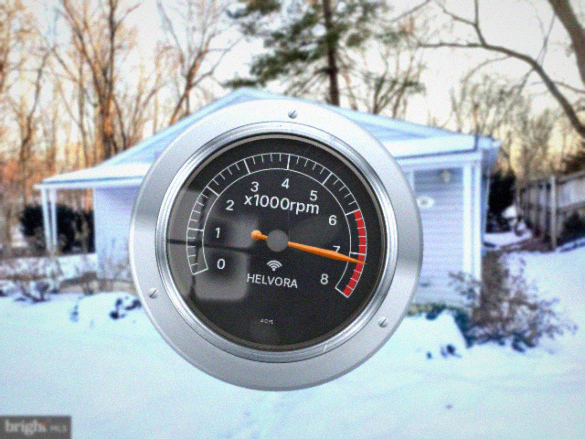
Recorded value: 7200
